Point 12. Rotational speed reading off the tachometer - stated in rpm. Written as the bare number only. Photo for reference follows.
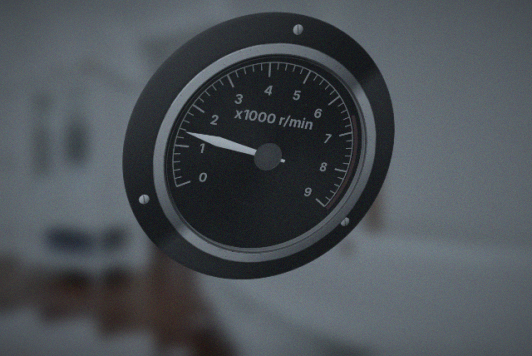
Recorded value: 1400
